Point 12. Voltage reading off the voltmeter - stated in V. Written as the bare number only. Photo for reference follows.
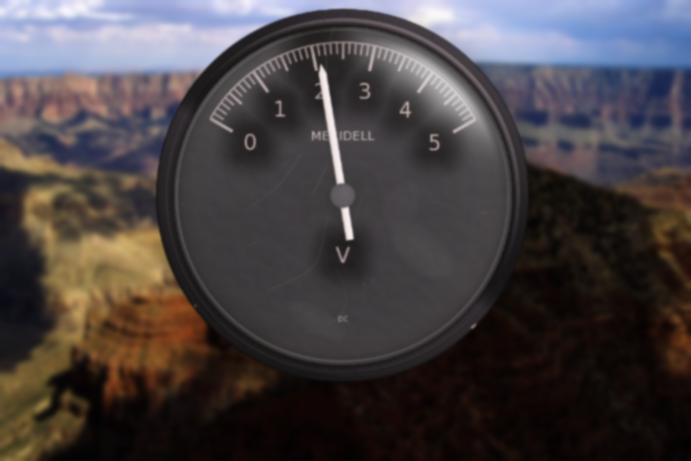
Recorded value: 2.1
